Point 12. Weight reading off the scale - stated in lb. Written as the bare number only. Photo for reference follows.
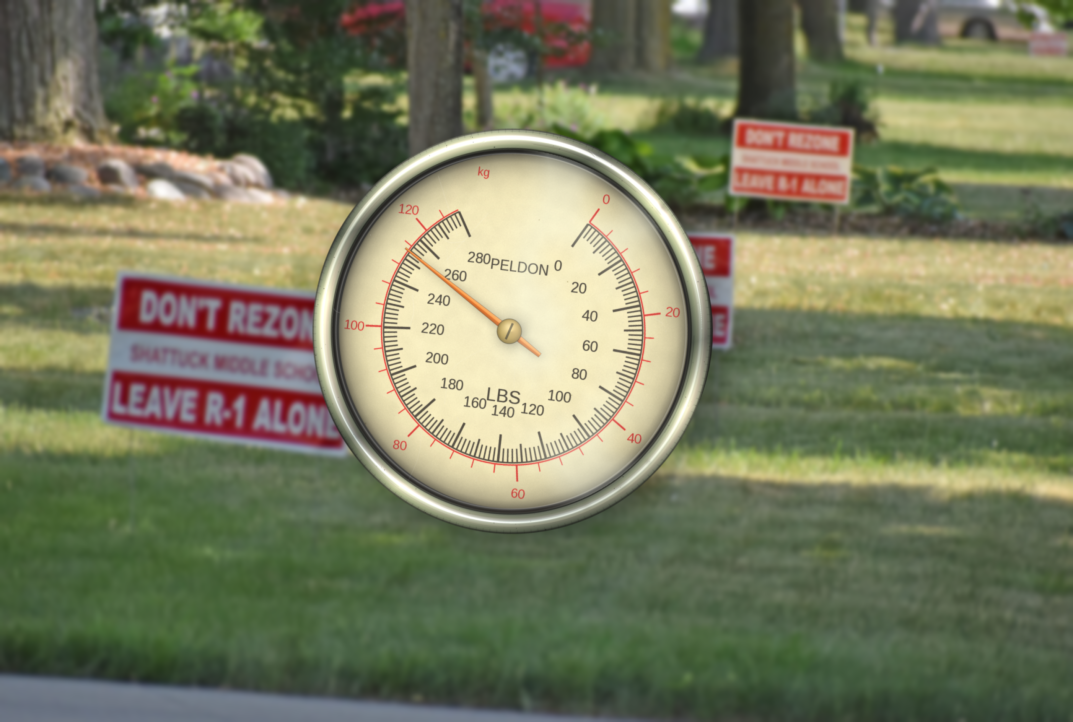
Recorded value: 254
